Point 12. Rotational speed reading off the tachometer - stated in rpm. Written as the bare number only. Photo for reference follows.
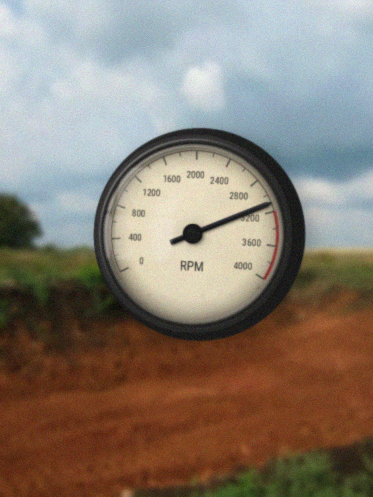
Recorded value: 3100
